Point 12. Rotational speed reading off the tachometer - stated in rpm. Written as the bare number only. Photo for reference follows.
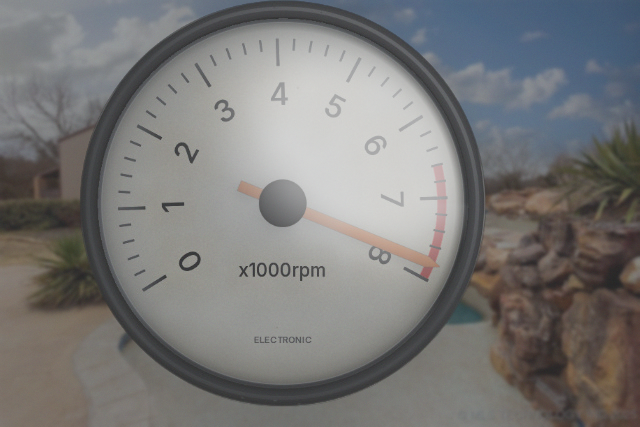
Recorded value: 7800
